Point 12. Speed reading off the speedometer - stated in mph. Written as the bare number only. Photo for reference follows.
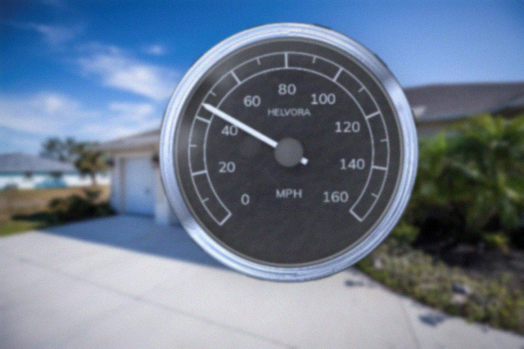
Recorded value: 45
